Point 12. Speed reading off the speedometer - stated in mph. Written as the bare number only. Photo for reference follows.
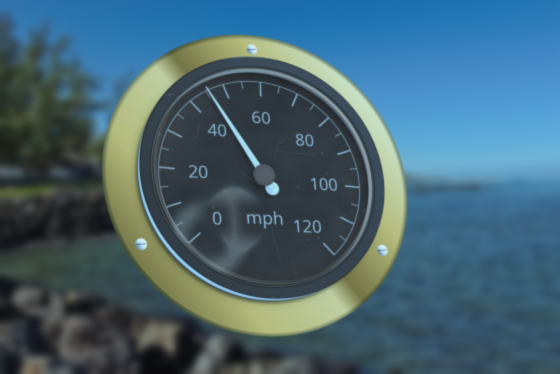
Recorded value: 45
